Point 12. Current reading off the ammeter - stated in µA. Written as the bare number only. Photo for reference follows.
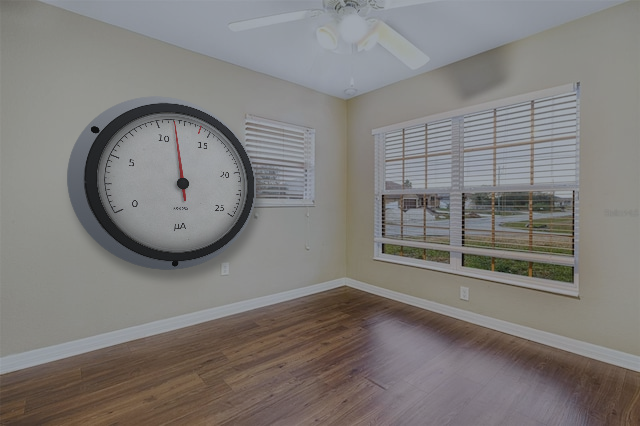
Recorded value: 11.5
